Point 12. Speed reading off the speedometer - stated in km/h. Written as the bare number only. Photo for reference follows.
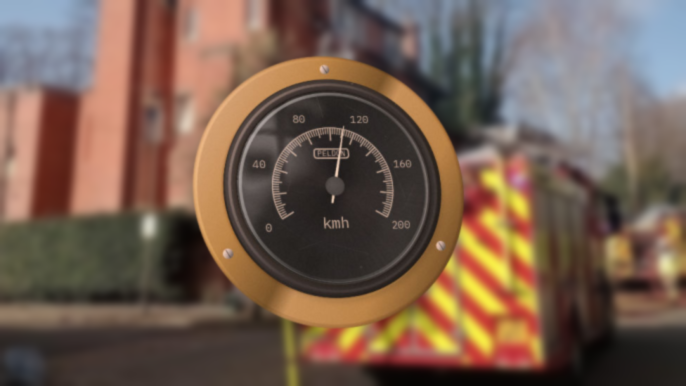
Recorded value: 110
